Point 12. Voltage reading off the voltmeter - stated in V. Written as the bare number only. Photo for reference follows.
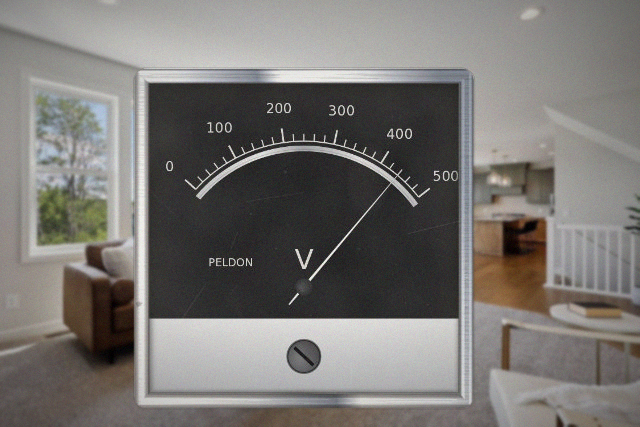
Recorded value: 440
